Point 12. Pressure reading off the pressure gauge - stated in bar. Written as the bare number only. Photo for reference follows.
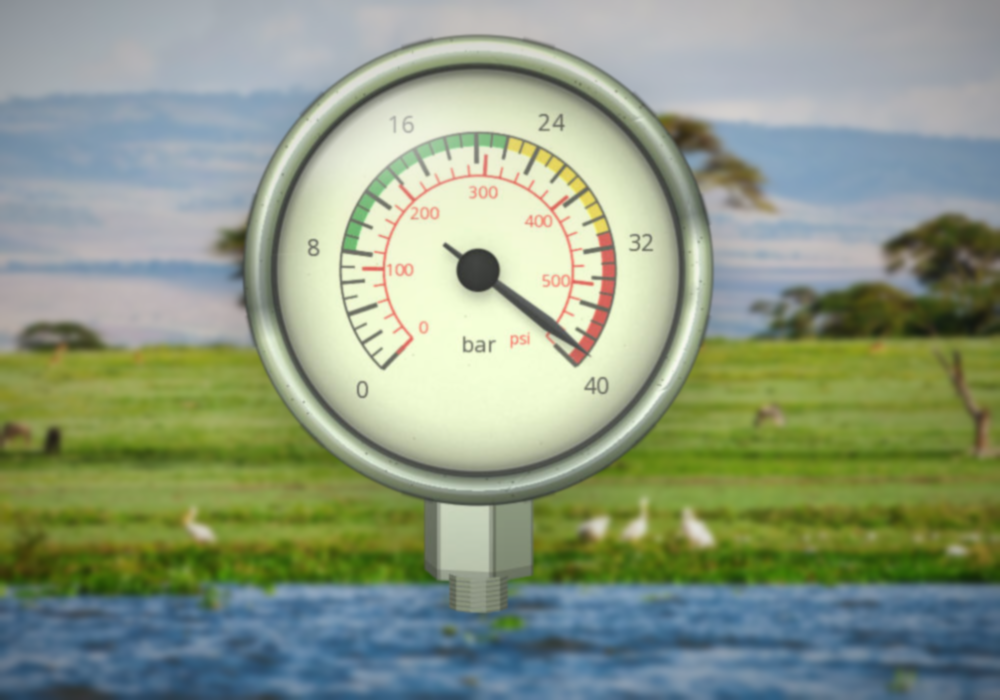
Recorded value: 39
